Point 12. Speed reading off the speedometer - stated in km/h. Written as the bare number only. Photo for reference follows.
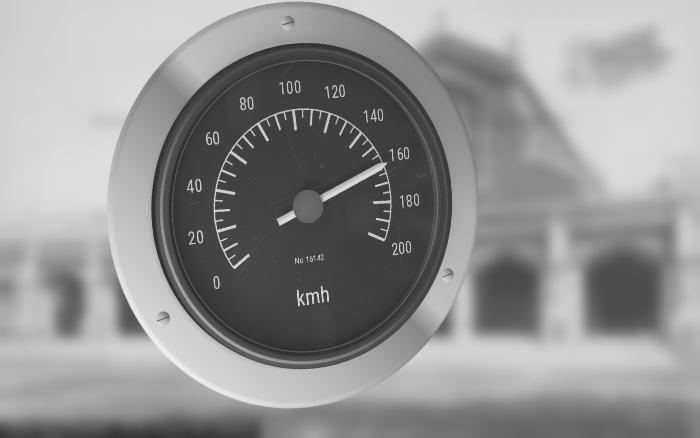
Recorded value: 160
